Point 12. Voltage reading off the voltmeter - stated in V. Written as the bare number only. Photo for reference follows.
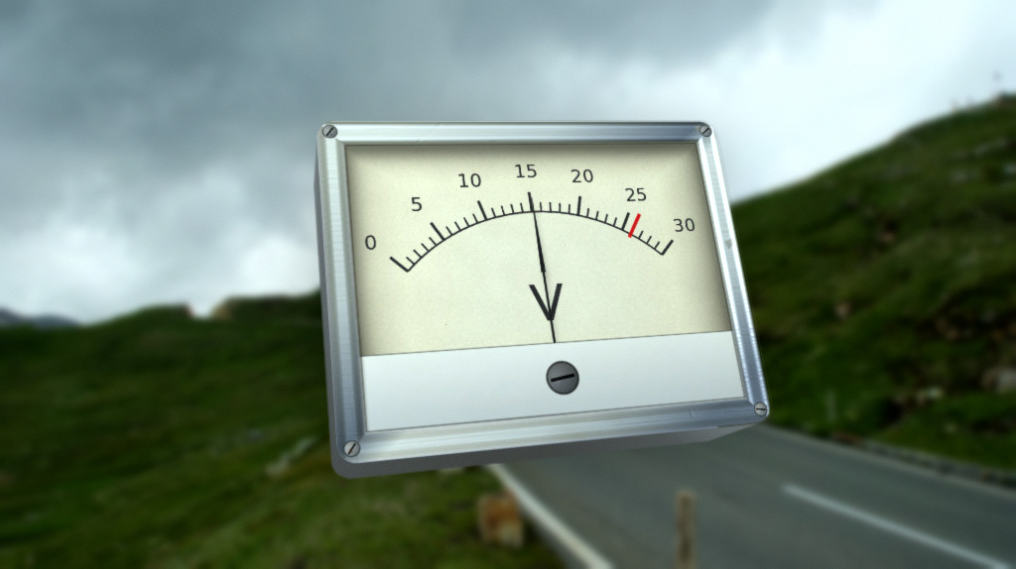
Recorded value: 15
